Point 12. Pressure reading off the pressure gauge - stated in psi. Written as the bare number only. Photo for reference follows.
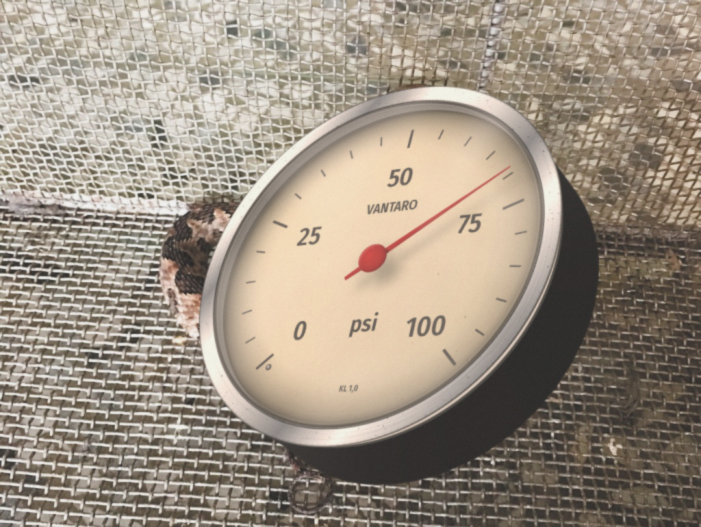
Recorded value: 70
